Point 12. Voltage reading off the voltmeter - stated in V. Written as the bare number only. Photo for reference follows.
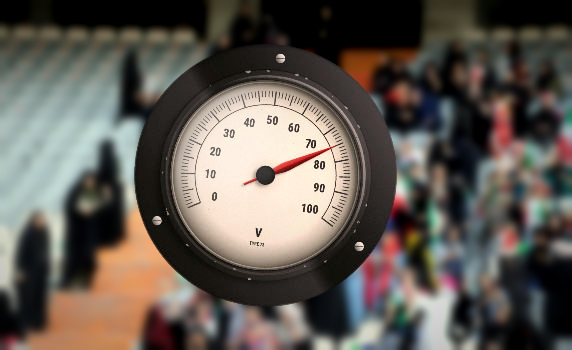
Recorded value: 75
